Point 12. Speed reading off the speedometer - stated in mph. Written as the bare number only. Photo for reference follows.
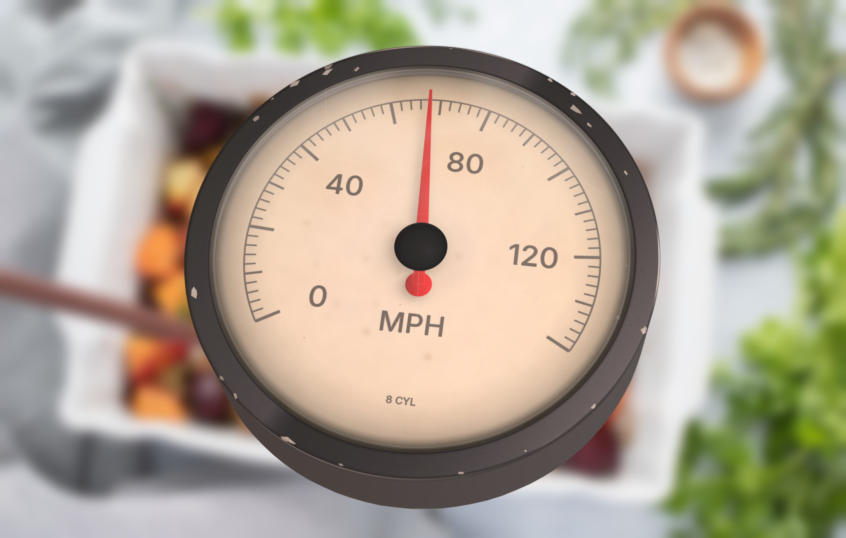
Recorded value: 68
